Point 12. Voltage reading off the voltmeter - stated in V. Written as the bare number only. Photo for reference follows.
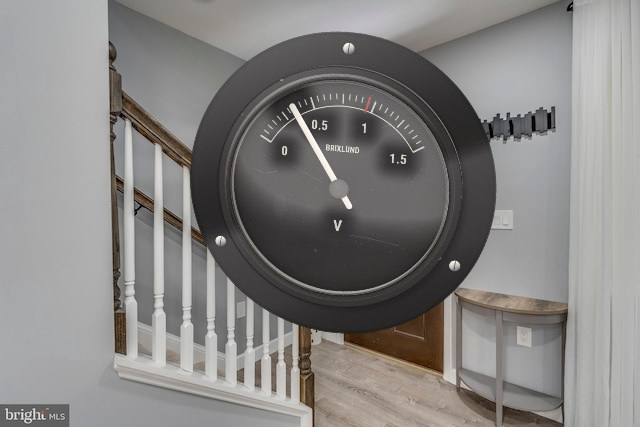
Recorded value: 0.35
